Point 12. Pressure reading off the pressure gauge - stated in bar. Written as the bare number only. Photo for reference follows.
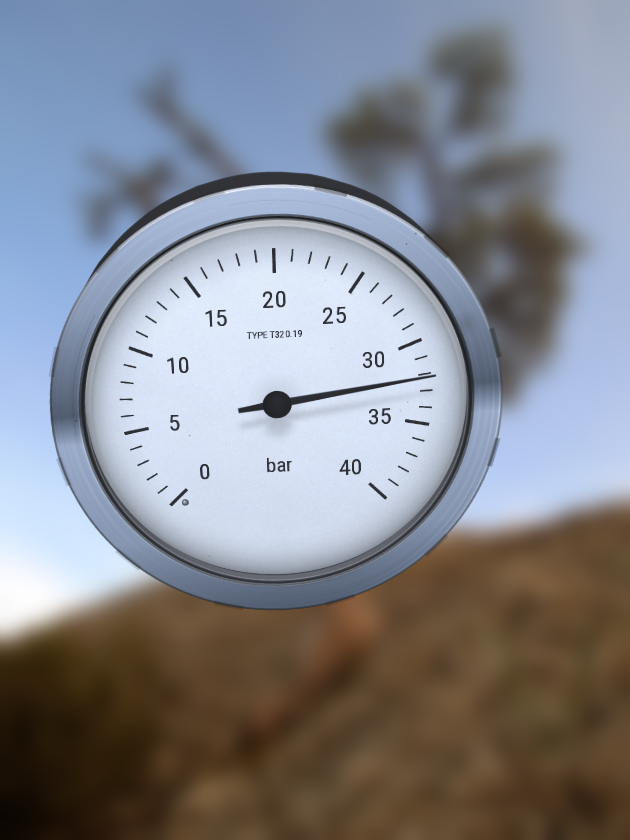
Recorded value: 32
